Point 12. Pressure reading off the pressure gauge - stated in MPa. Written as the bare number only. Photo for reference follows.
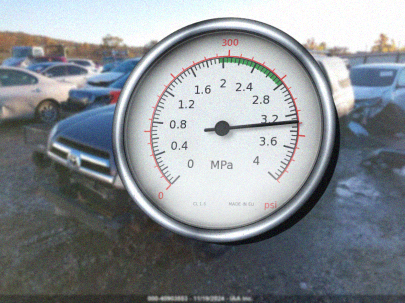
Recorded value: 3.3
